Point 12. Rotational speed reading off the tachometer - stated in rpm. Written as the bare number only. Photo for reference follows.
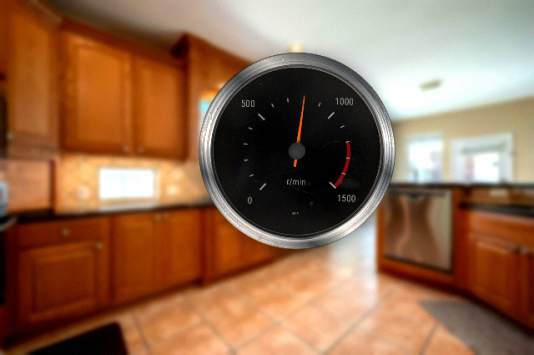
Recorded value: 800
